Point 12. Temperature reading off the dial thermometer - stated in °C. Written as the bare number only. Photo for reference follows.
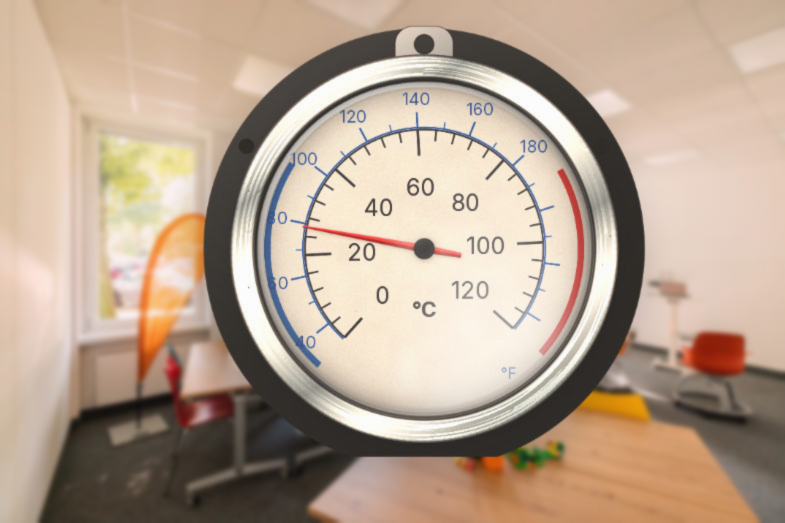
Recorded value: 26
